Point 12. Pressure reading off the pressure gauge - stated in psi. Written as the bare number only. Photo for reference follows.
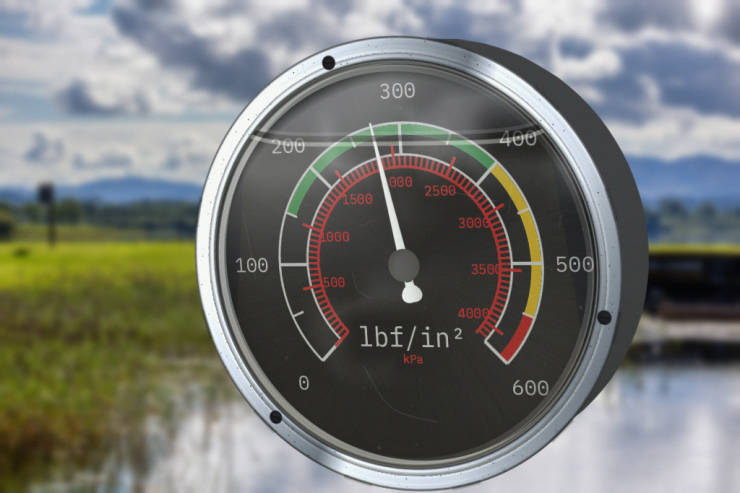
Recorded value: 275
